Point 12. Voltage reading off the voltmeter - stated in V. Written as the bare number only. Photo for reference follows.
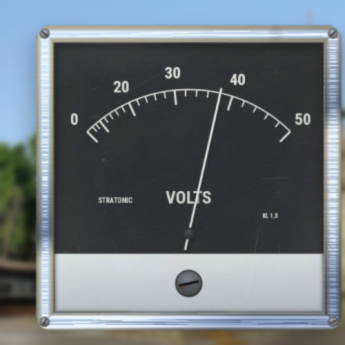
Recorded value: 38
